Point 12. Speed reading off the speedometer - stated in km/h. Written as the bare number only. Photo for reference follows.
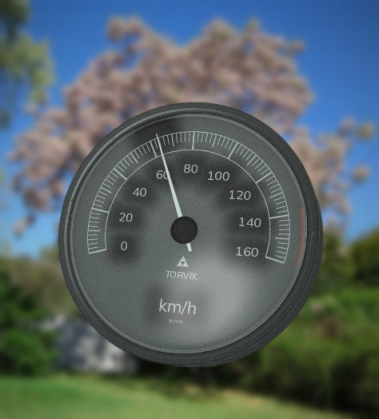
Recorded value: 64
